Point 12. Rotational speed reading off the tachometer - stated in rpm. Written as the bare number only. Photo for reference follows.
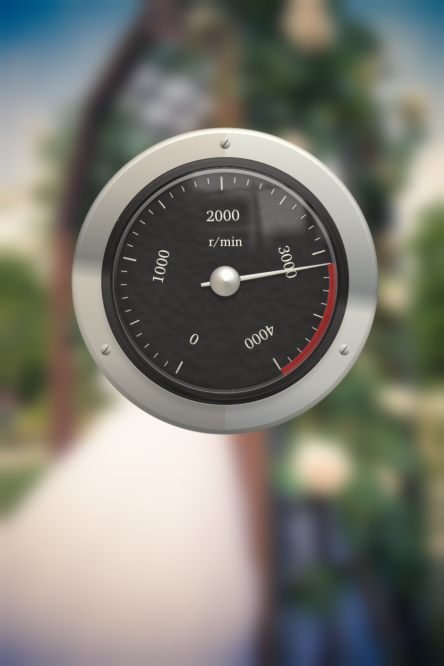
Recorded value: 3100
